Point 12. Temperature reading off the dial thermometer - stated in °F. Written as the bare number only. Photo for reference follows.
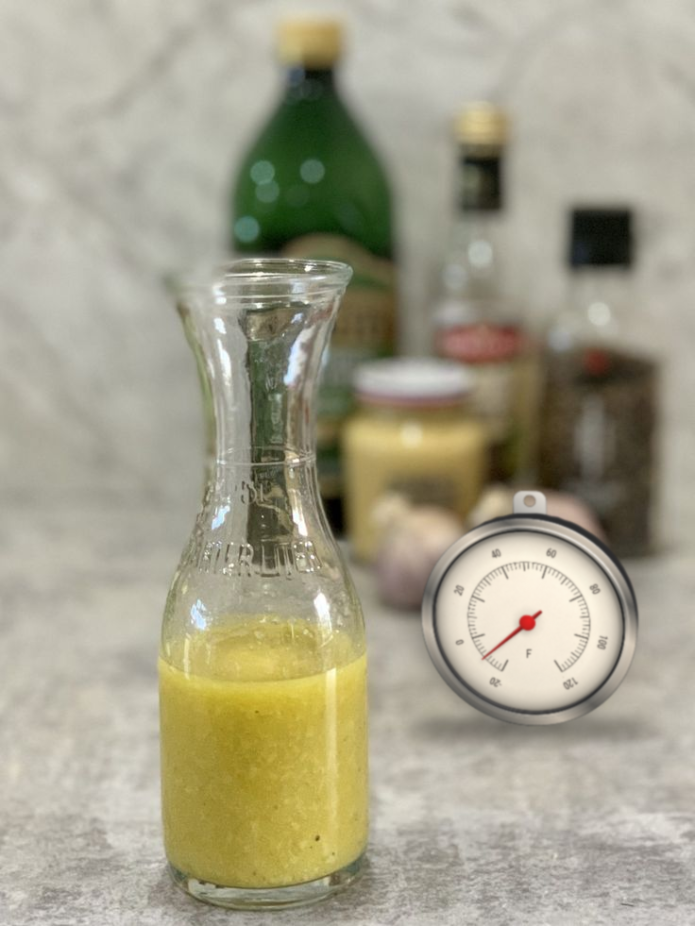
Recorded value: -10
